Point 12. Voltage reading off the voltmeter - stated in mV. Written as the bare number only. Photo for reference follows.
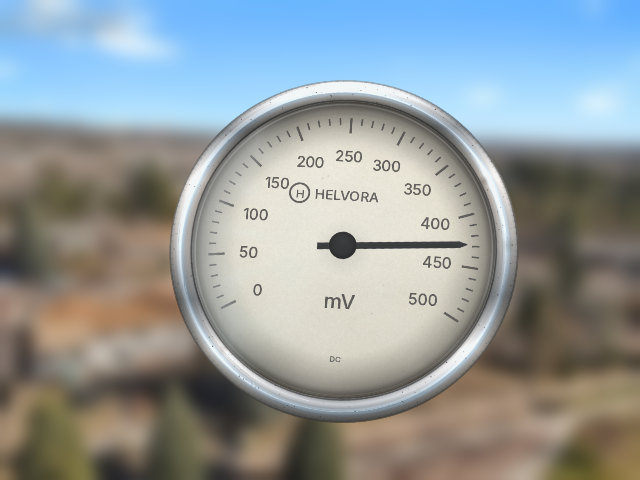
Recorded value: 430
